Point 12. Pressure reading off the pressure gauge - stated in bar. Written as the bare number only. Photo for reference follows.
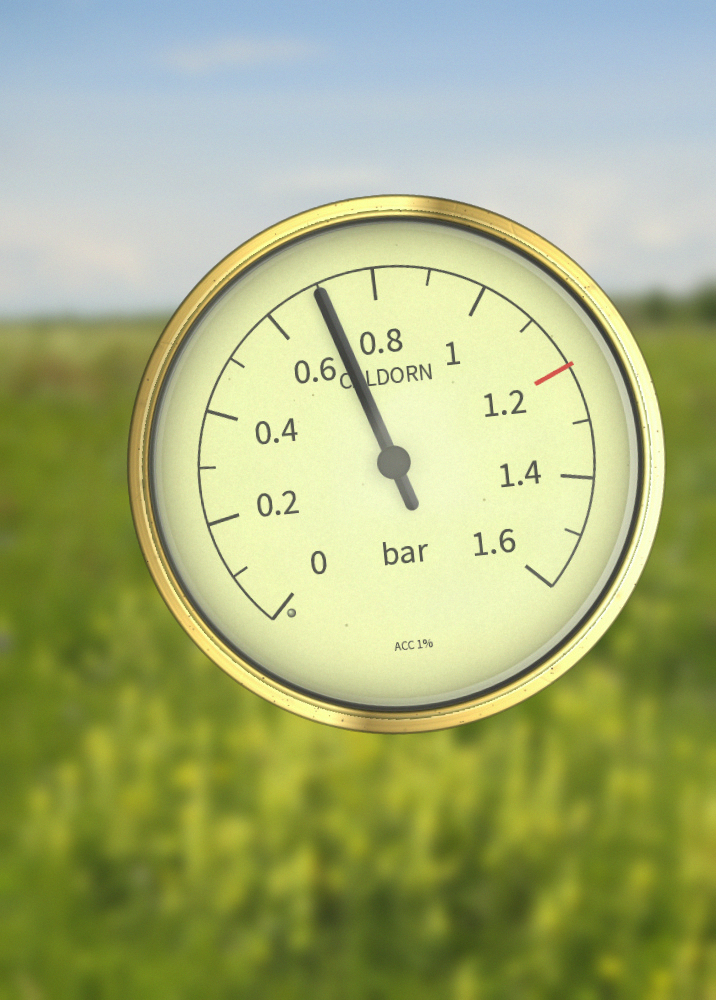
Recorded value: 0.7
